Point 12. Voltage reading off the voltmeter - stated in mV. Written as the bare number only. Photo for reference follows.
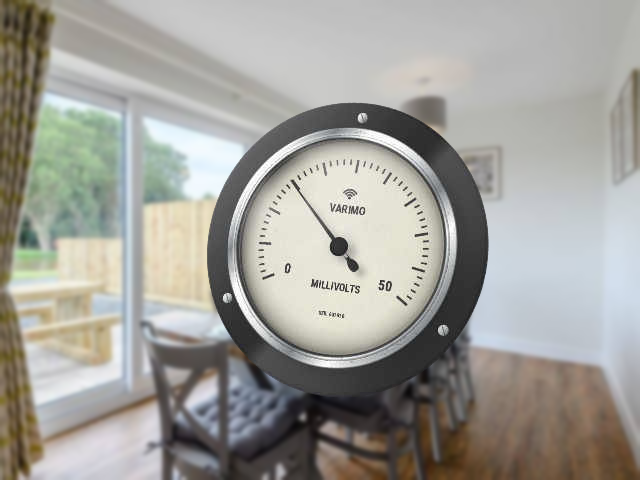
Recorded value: 15
